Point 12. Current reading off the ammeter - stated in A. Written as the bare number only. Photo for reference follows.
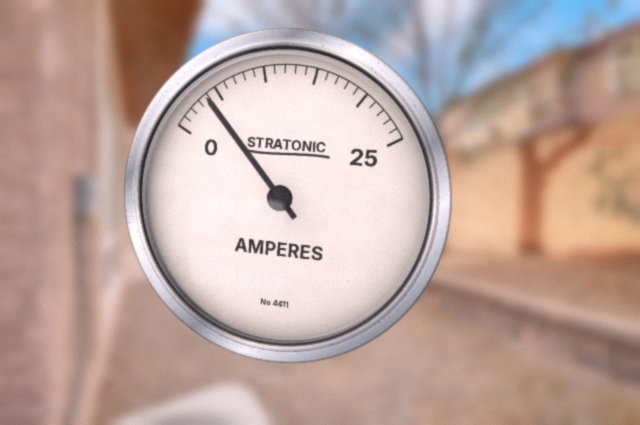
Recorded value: 4
